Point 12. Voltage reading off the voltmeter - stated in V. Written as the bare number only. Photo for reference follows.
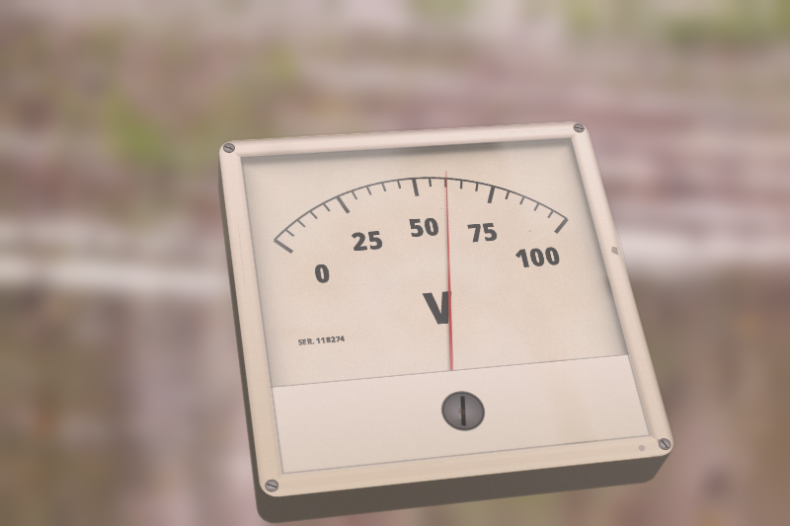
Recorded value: 60
